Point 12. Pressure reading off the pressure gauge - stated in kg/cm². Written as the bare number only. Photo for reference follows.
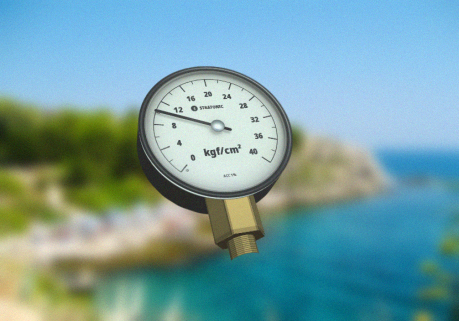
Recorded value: 10
